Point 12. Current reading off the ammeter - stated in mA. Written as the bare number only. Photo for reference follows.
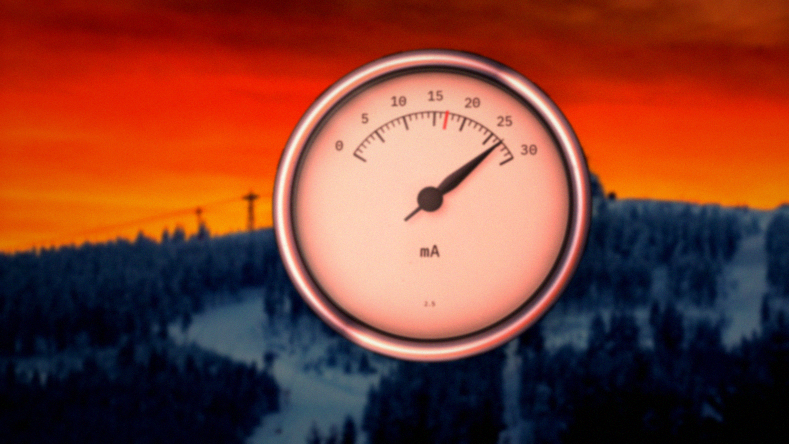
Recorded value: 27
